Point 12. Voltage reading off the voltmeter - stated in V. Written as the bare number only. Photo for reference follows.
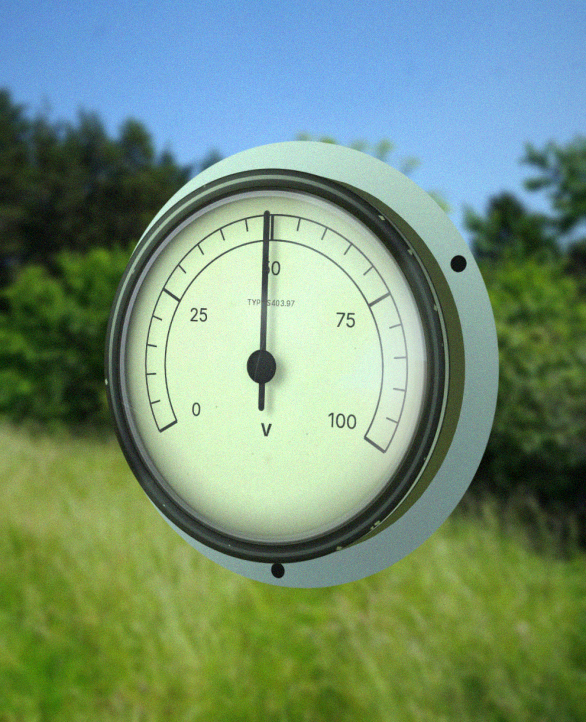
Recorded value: 50
